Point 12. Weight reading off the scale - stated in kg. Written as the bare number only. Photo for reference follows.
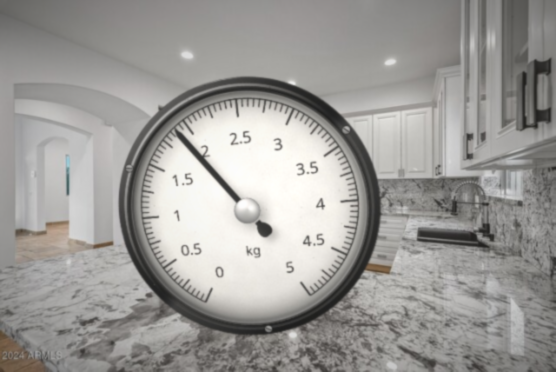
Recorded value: 1.9
